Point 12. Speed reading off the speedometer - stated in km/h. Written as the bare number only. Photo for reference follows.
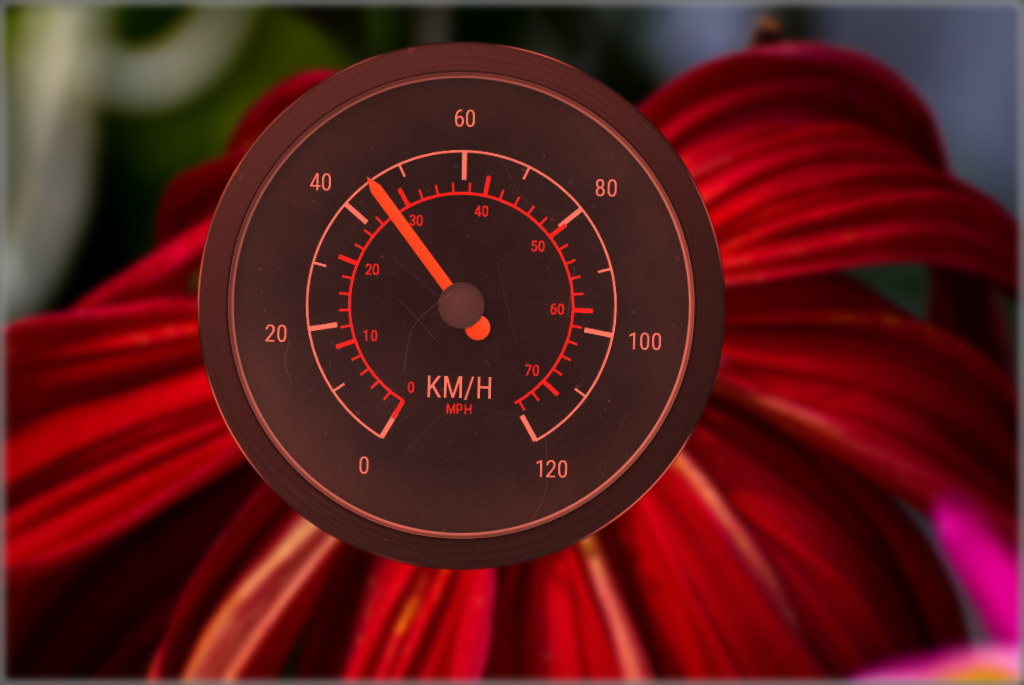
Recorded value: 45
